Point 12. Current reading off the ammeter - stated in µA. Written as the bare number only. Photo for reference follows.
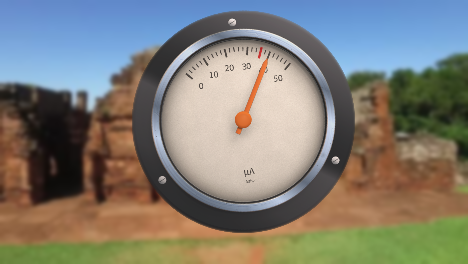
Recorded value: 40
